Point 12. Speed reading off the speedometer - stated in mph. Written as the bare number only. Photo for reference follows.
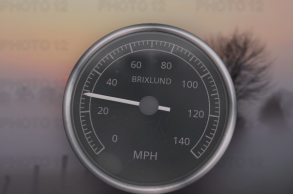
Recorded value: 28
